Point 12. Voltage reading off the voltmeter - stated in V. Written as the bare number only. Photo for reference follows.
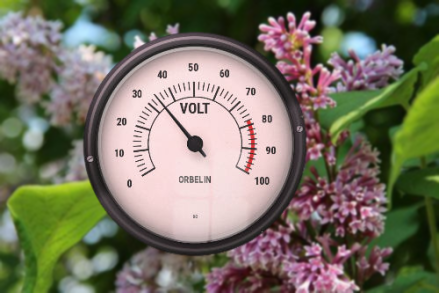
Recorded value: 34
